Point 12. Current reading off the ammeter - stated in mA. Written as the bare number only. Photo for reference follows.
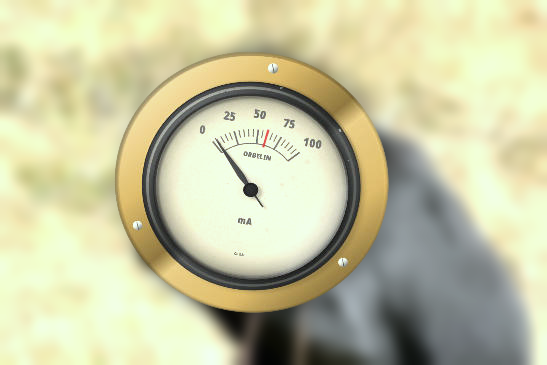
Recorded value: 5
